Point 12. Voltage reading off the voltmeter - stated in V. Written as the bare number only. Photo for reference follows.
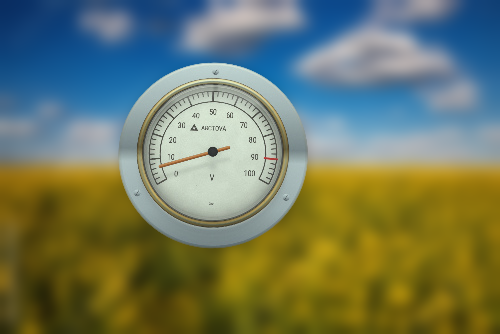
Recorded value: 6
